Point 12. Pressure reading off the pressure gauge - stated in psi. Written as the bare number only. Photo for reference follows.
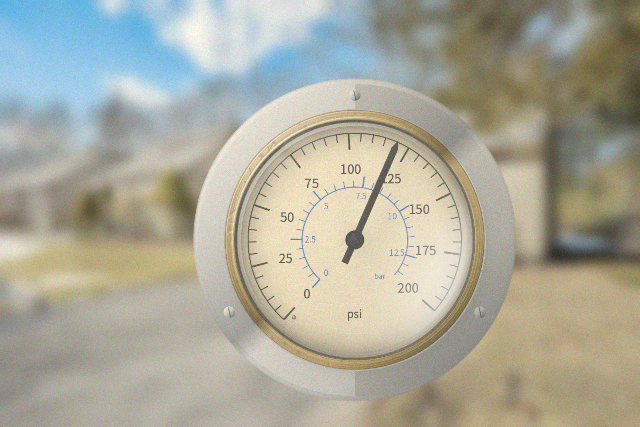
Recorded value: 120
